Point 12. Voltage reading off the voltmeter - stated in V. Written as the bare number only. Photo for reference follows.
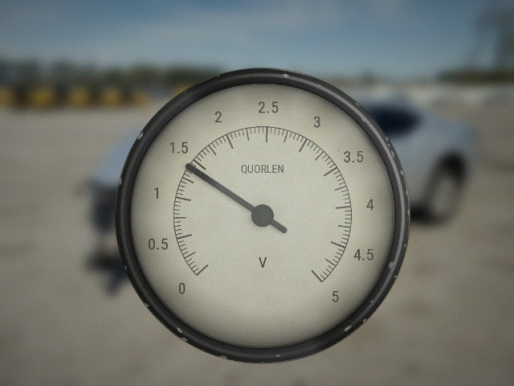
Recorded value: 1.4
